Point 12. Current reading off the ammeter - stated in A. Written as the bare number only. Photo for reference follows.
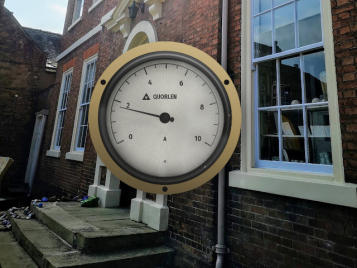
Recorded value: 1.75
